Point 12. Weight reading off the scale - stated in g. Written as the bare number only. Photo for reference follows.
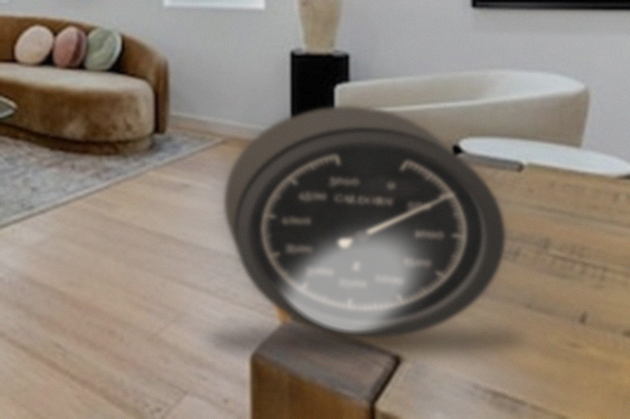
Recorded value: 500
